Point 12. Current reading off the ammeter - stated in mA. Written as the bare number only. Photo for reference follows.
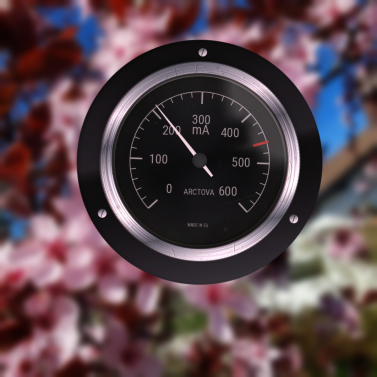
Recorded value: 210
